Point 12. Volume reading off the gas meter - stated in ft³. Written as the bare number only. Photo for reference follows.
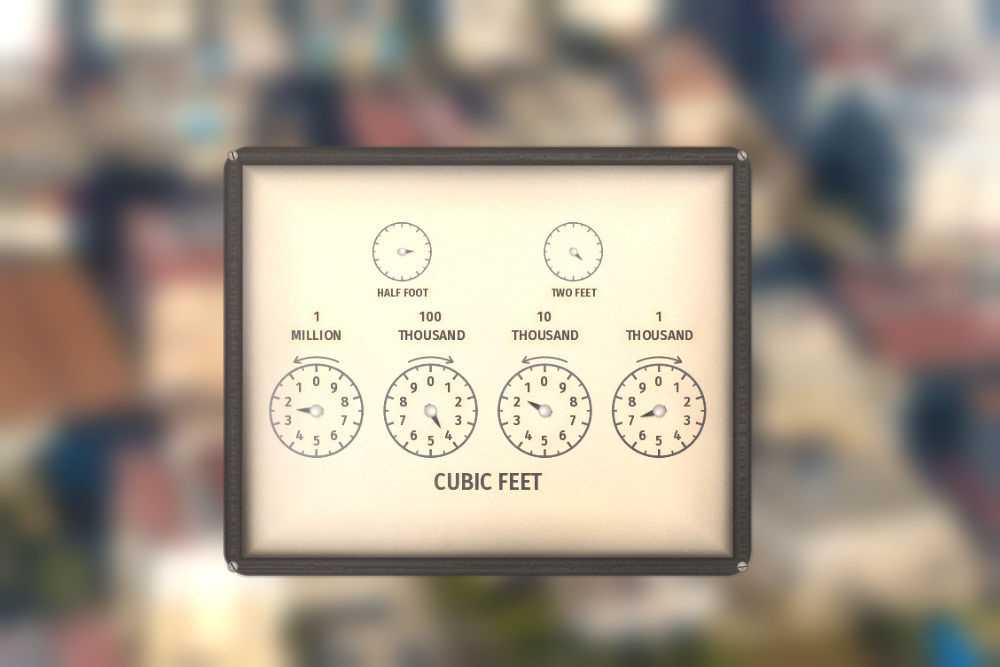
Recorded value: 241700
